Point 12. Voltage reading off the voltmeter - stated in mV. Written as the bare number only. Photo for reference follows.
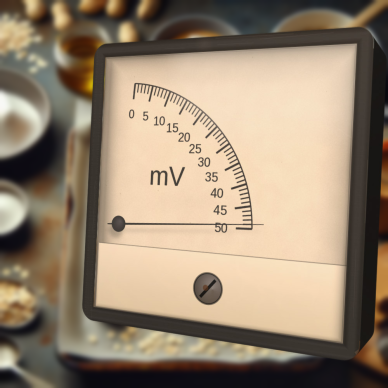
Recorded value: 49
